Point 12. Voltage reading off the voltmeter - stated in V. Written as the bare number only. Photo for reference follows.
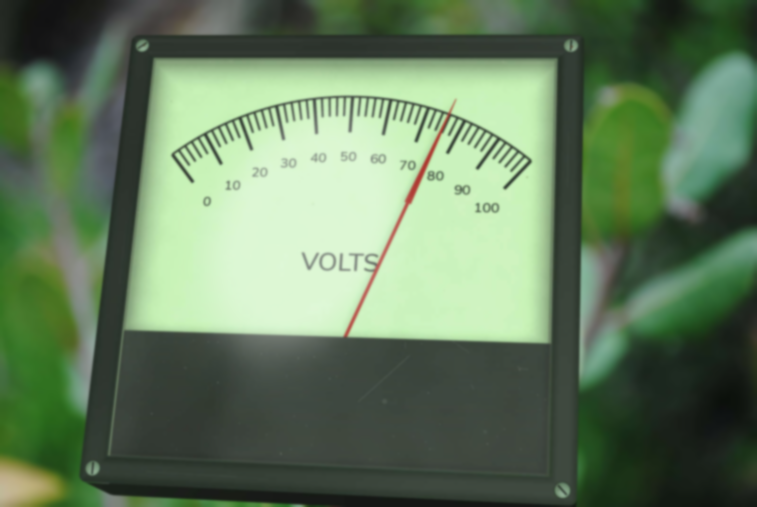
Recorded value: 76
